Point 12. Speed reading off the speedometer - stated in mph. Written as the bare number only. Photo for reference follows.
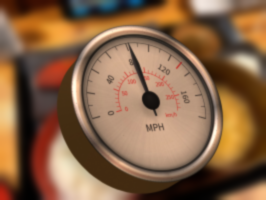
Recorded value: 80
